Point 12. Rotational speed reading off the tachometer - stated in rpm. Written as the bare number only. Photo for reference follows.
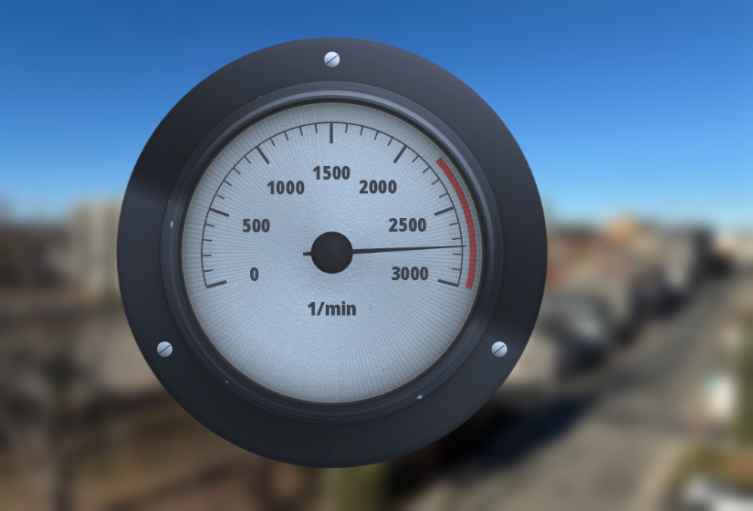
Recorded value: 2750
